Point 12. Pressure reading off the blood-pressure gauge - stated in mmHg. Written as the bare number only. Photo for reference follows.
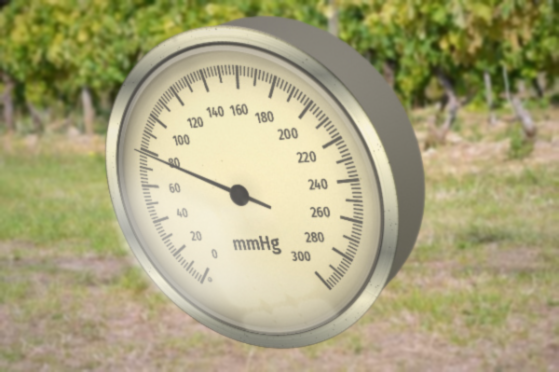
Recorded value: 80
